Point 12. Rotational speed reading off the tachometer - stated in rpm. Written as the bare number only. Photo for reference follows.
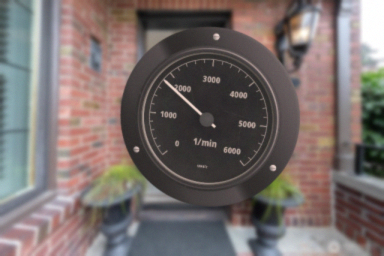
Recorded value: 1800
